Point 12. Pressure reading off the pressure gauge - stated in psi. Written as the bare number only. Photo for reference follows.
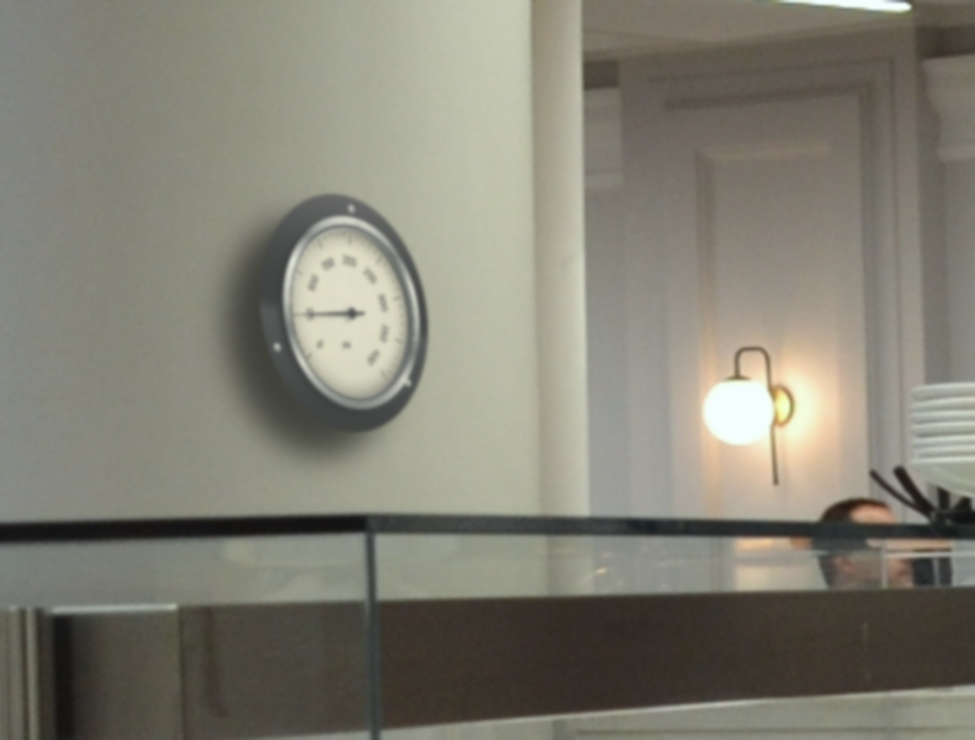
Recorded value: 50
